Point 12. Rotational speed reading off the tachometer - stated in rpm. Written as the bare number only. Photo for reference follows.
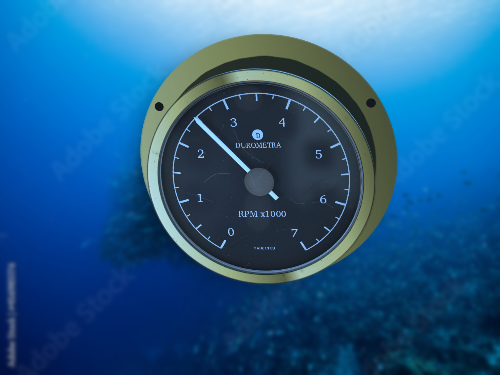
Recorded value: 2500
